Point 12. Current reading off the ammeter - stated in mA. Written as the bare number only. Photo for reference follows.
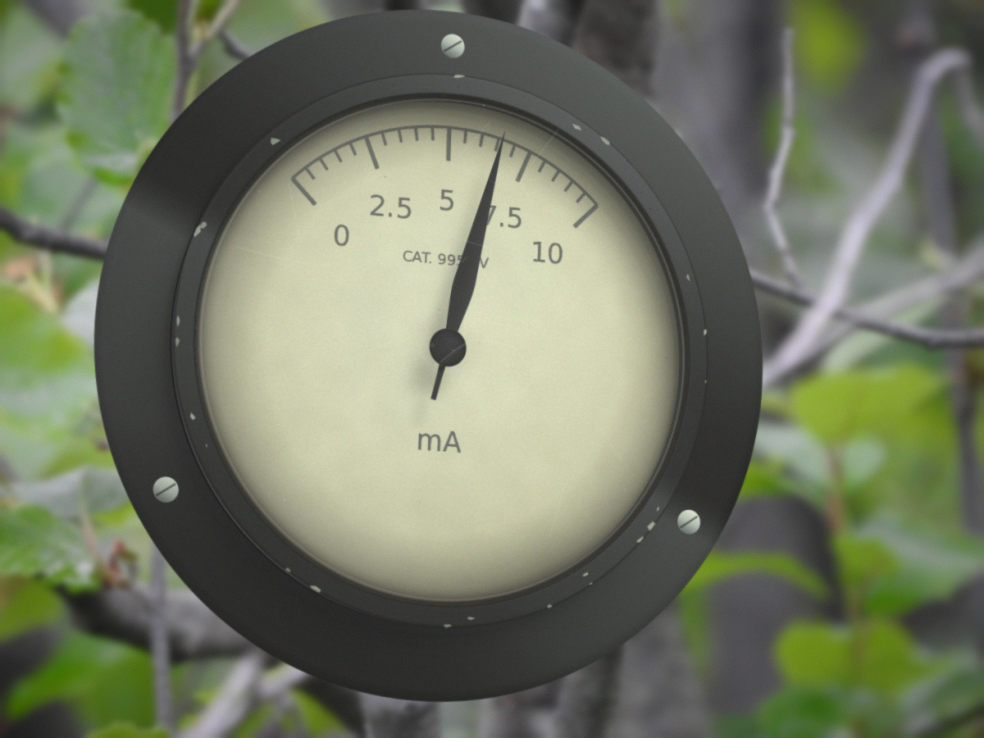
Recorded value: 6.5
